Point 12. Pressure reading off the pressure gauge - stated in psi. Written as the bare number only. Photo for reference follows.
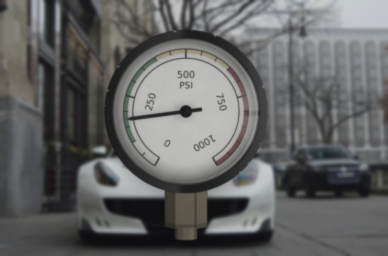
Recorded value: 175
